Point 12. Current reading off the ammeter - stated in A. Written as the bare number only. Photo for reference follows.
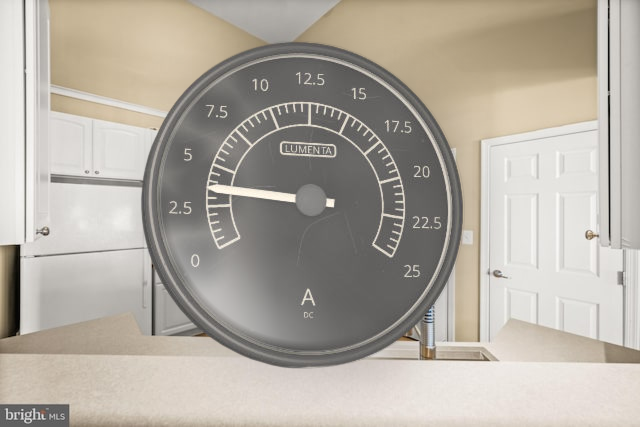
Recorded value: 3.5
